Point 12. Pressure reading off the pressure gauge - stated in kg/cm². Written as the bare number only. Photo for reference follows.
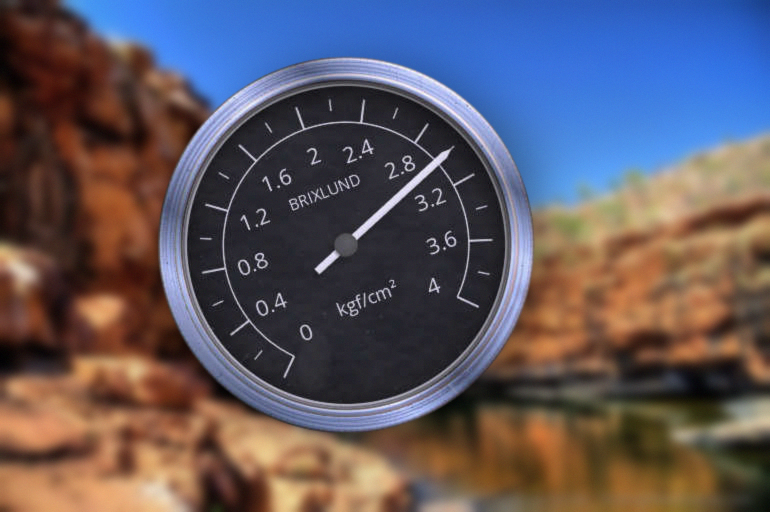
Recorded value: 3
